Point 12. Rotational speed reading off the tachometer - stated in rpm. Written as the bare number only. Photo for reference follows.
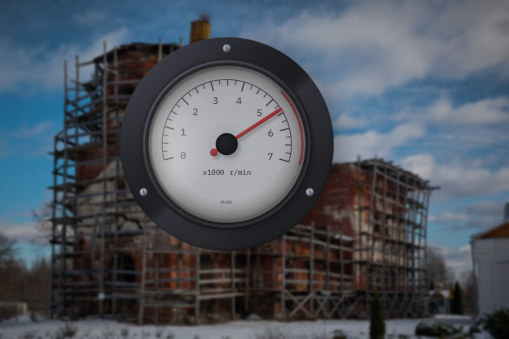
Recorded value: 5375
